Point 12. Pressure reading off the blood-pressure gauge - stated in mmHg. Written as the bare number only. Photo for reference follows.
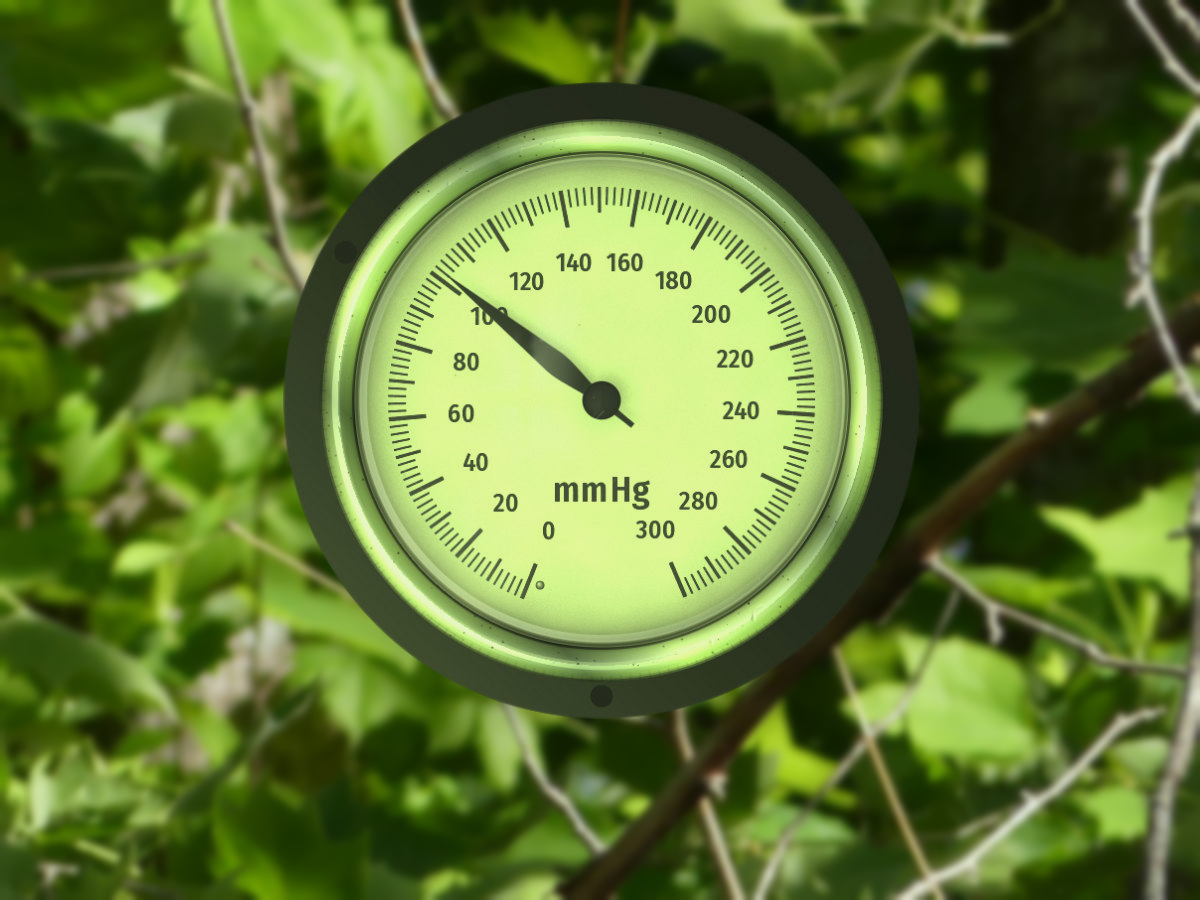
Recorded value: 102
